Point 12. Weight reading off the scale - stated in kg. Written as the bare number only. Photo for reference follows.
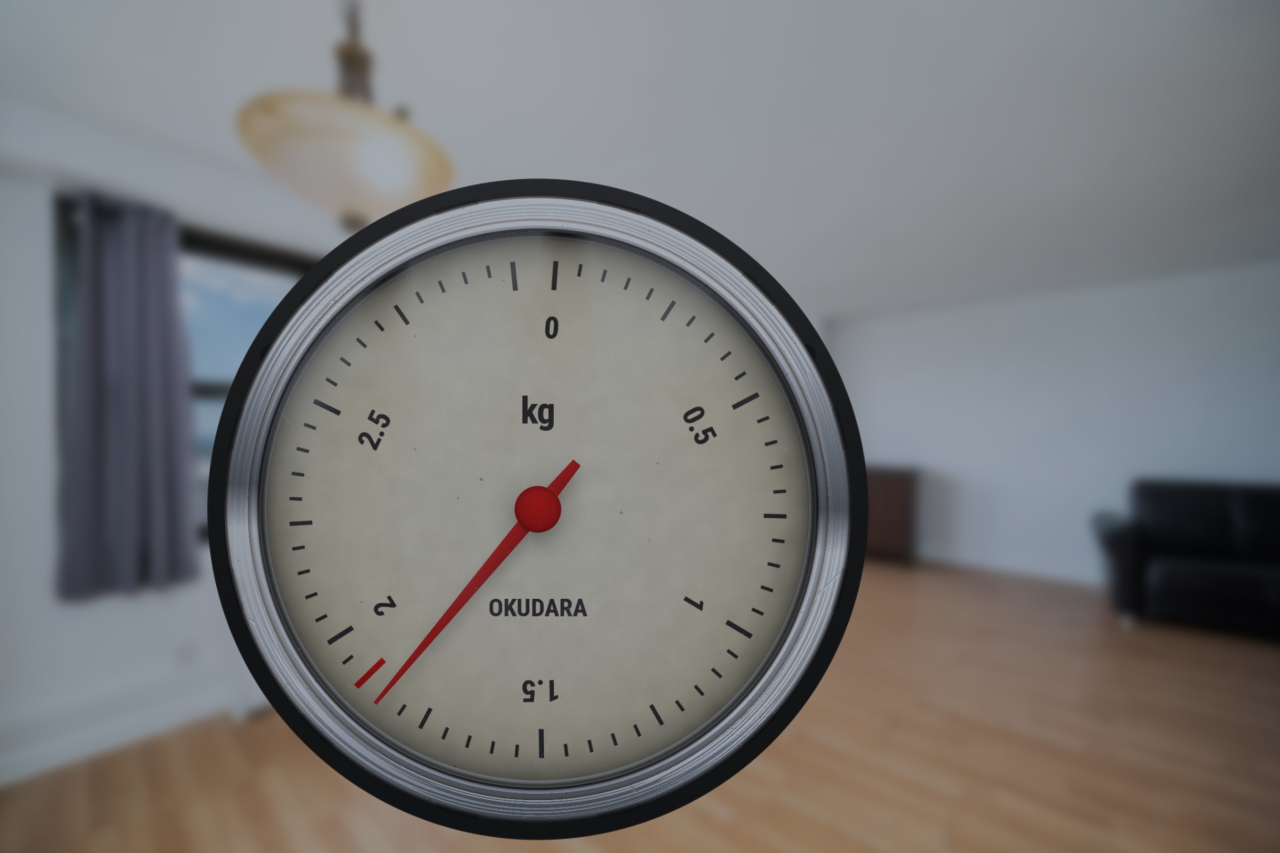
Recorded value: 1.85
